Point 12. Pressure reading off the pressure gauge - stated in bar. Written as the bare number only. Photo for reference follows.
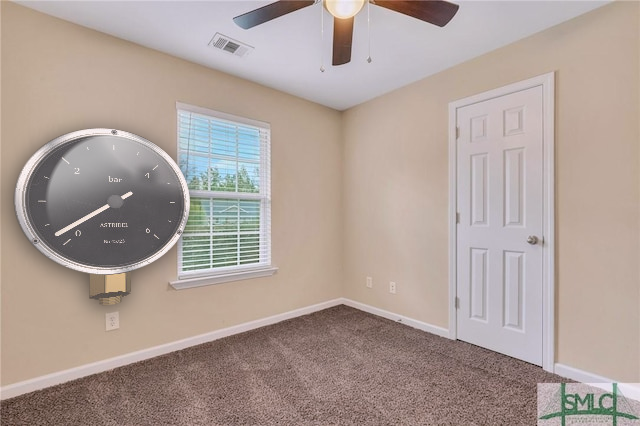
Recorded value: 0.25
